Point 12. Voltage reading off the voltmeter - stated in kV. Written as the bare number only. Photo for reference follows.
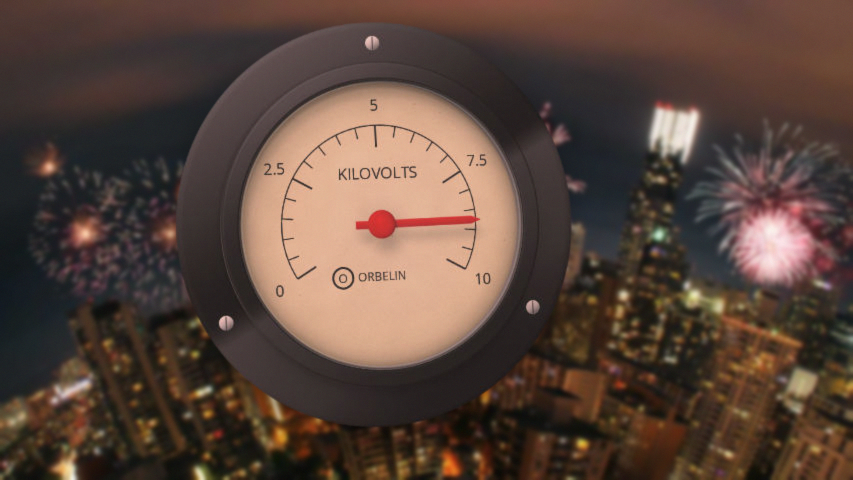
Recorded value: 8.75
